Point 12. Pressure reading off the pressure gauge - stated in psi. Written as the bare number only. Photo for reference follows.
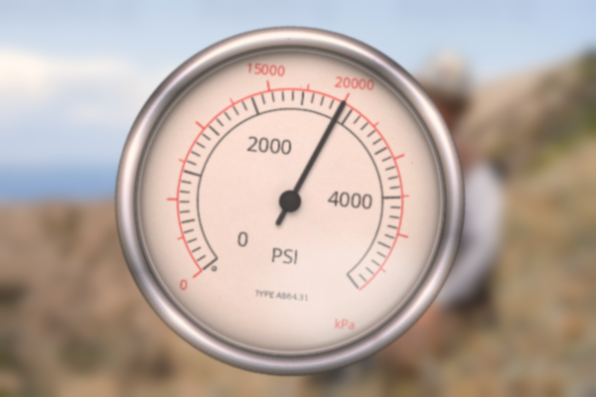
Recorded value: 2900
